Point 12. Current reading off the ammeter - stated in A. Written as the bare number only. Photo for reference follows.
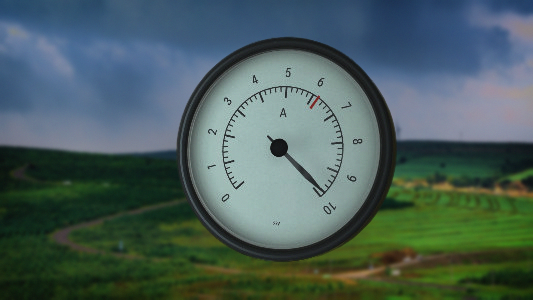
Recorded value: 9.8
